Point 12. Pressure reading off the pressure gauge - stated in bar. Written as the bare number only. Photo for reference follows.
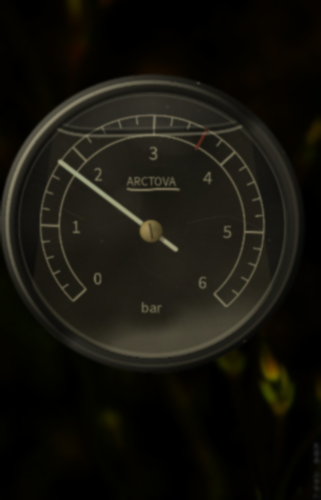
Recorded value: 1.8
